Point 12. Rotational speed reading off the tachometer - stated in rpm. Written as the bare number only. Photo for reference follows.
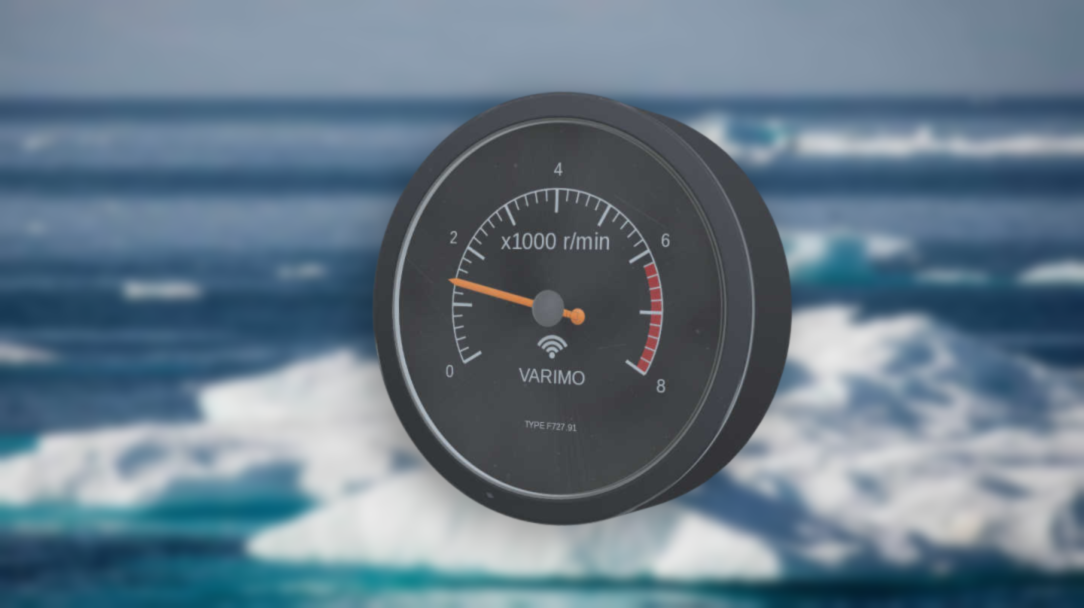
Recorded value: 1400
